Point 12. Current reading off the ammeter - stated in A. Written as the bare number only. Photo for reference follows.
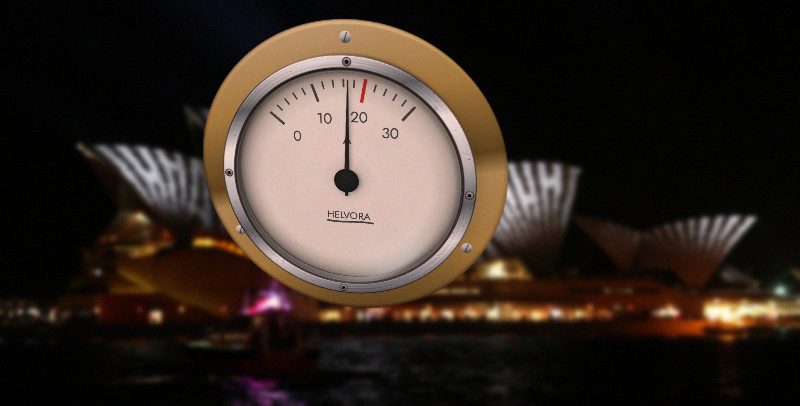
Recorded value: 17
